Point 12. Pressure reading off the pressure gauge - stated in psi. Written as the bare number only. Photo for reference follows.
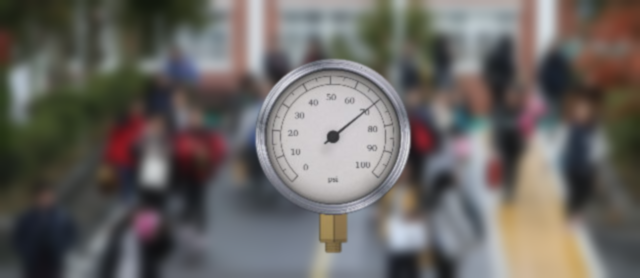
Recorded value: 70
